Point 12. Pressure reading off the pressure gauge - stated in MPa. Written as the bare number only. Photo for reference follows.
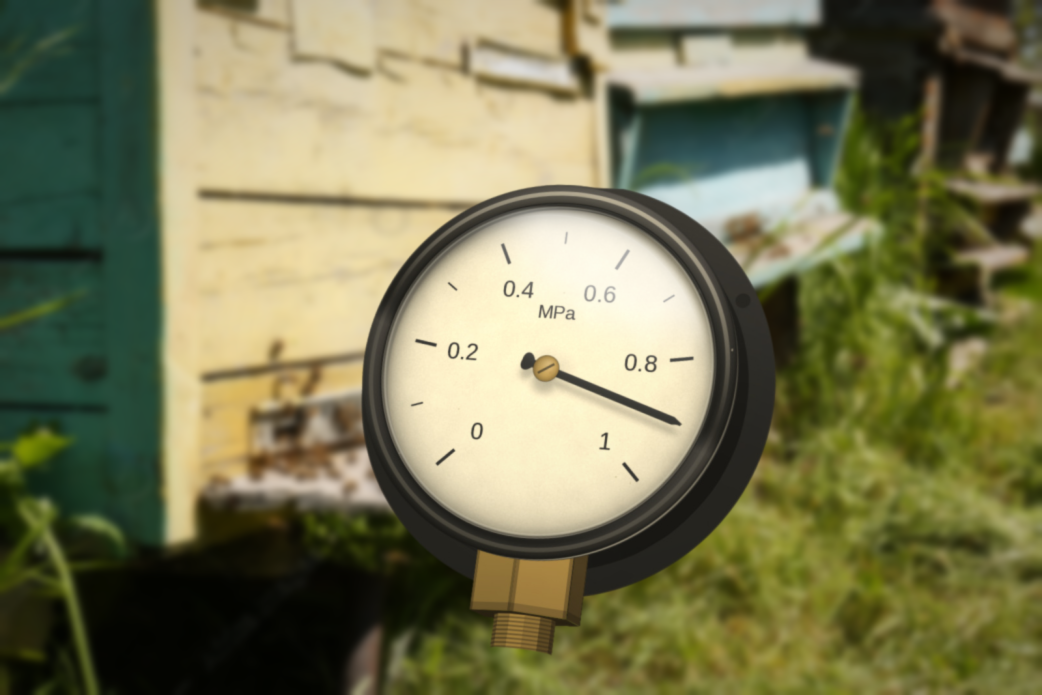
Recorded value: 0.9
